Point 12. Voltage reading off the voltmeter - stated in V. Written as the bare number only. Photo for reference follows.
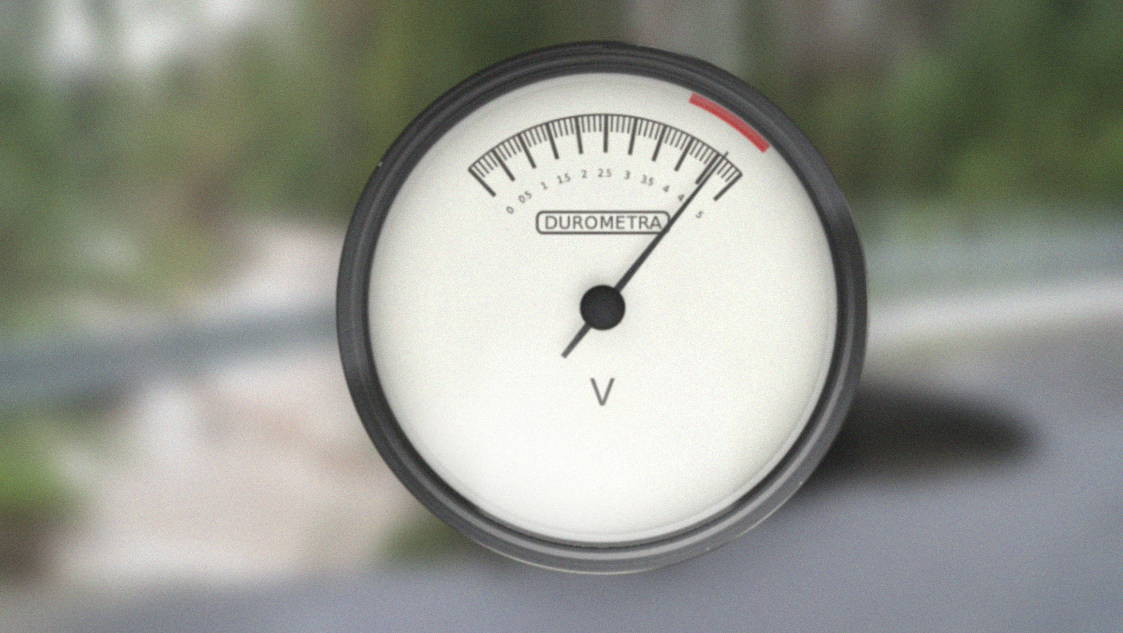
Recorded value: 4.6
